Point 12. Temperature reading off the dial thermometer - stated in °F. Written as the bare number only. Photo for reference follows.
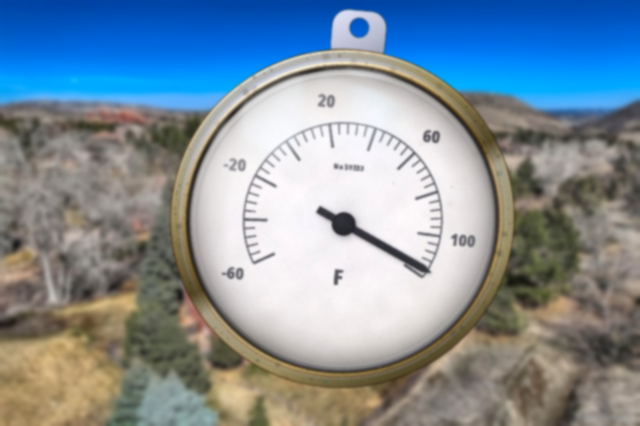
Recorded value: 116
